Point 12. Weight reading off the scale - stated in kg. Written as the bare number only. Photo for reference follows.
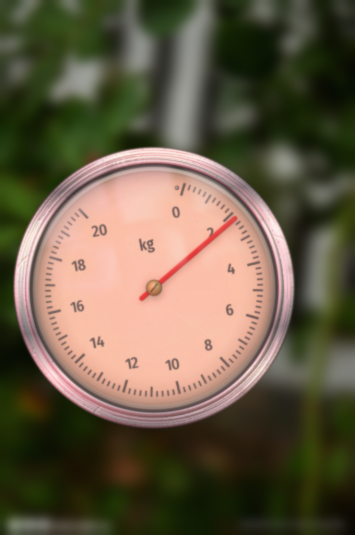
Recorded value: 2.2
